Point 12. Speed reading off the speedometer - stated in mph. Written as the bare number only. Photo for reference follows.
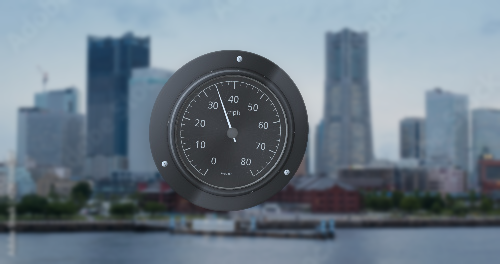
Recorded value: 34
